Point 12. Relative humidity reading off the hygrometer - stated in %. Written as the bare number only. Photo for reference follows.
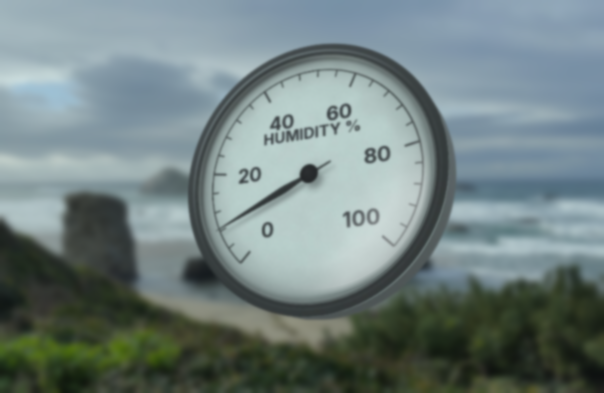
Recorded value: 8
